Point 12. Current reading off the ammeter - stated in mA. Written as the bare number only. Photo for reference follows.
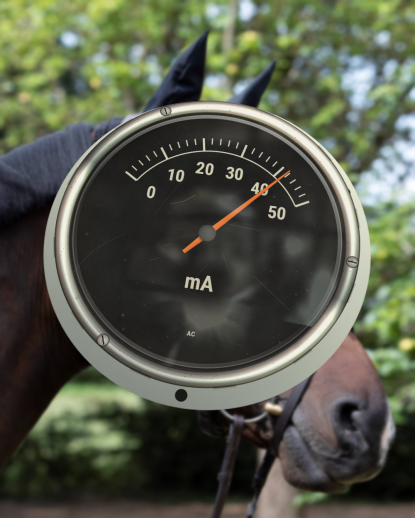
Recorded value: 42
